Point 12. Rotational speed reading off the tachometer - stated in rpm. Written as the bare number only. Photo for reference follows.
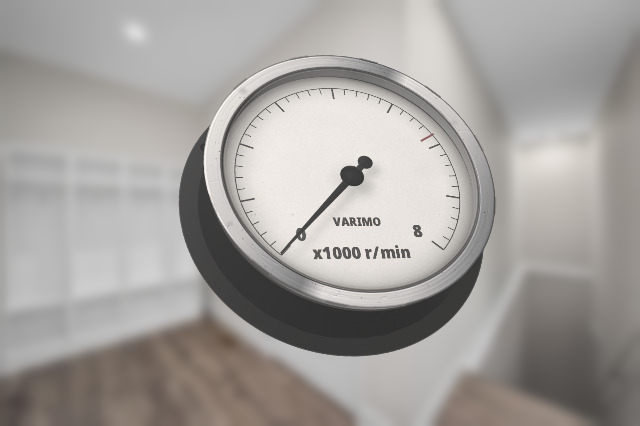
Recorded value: 0
